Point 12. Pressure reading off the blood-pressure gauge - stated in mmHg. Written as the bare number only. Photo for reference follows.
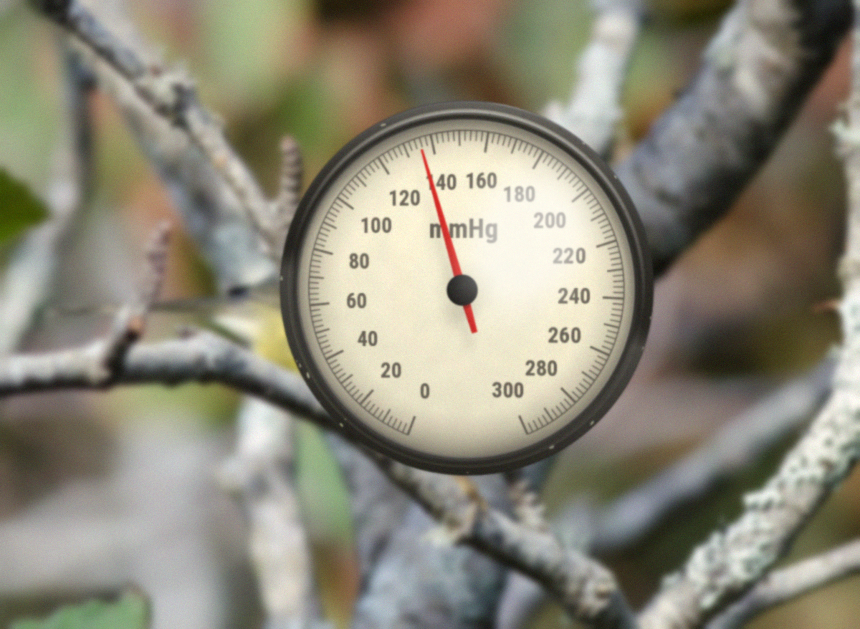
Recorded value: 136
